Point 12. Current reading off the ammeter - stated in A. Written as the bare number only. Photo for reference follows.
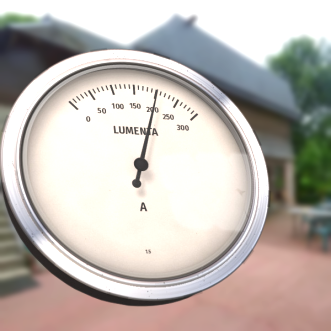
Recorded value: 200
